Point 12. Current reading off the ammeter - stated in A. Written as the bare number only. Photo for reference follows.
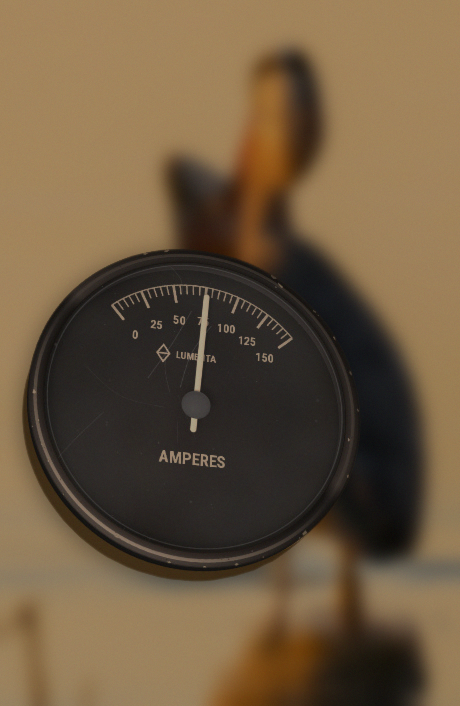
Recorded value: 75
